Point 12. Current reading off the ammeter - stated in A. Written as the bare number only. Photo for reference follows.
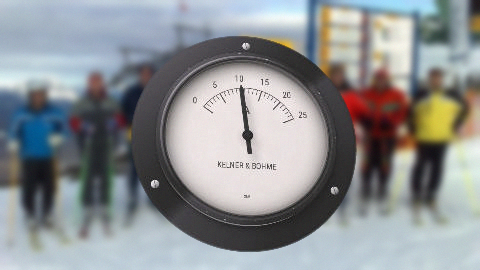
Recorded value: 10
